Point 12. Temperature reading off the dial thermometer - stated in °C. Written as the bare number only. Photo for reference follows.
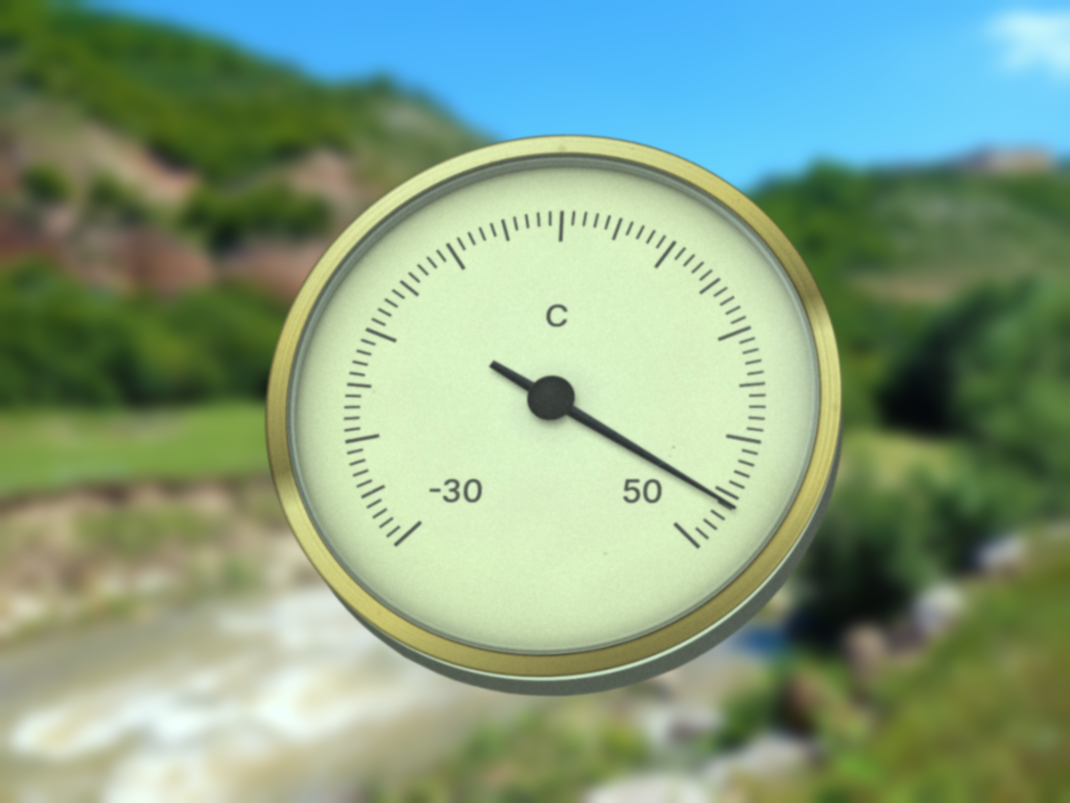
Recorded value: 46
